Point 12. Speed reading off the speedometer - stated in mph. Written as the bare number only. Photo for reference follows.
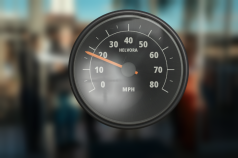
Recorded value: 17.5
